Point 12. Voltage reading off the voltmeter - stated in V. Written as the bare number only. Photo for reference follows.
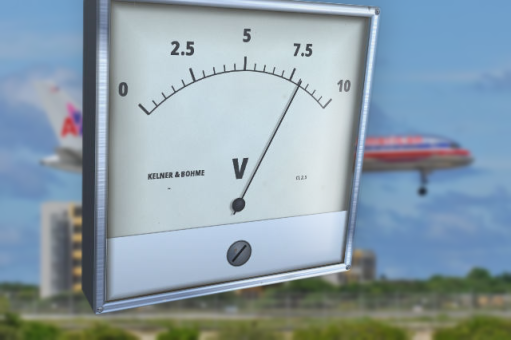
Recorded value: 8
